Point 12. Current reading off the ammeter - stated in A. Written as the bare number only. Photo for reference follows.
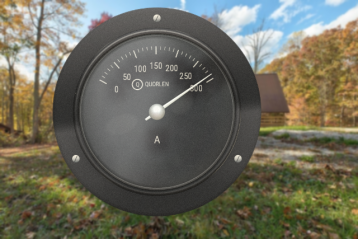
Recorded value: 290
